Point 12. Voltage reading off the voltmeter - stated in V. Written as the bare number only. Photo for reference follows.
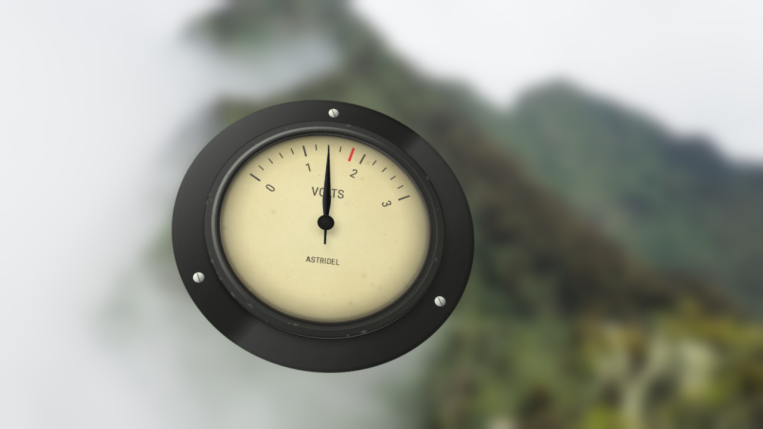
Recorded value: 1.4
